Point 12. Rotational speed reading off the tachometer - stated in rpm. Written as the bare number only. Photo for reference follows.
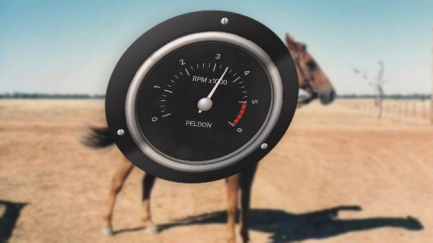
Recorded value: 3400
